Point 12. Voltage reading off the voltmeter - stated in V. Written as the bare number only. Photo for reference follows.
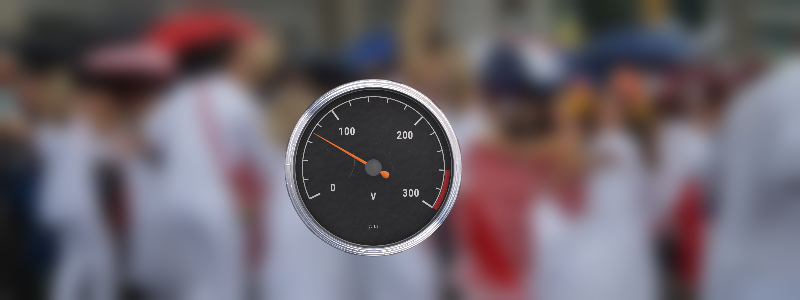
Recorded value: 70
